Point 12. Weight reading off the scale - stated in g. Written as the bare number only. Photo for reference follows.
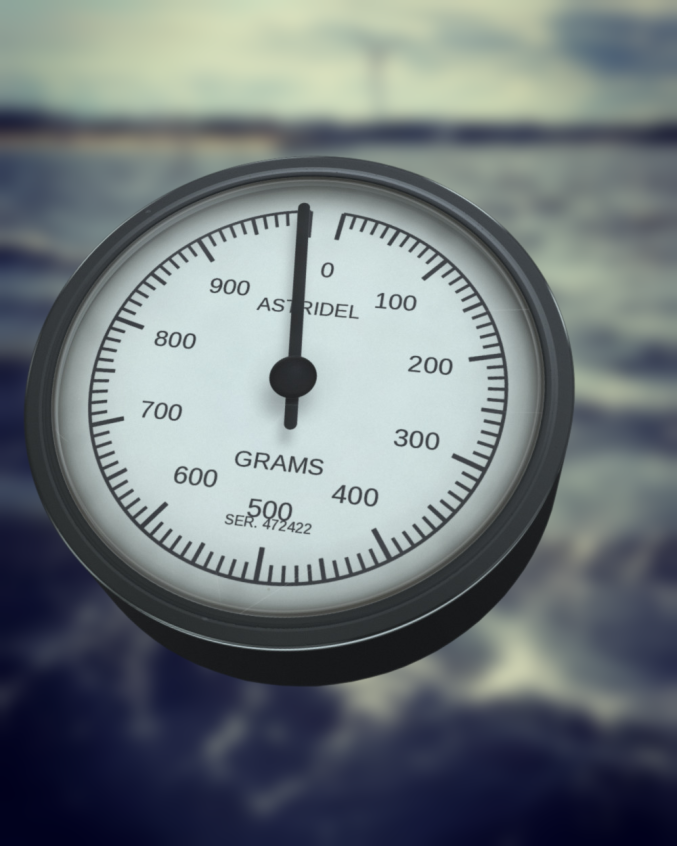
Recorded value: 995
